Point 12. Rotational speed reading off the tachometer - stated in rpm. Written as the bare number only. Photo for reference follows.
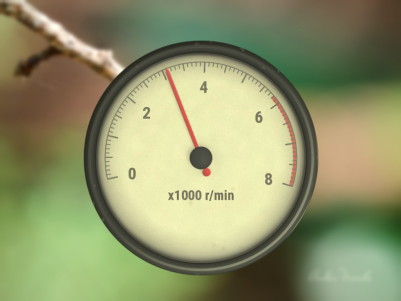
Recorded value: 3100
